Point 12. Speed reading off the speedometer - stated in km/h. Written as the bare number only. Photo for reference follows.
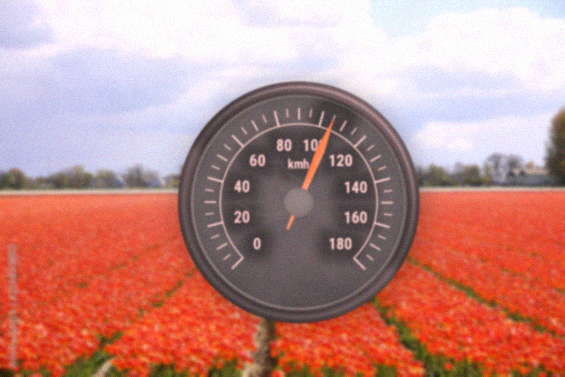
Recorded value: 105
